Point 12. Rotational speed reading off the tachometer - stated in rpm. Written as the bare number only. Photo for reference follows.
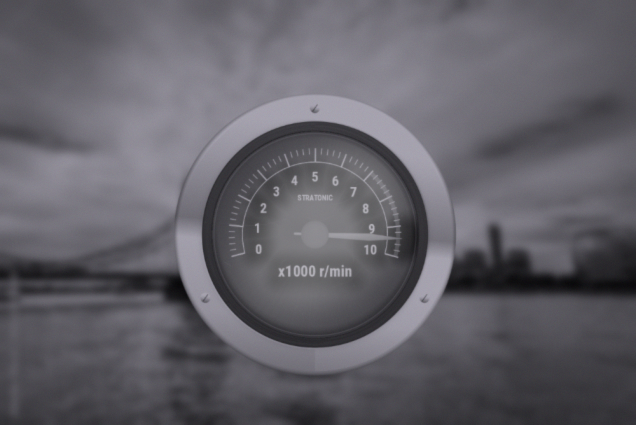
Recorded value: 9400
